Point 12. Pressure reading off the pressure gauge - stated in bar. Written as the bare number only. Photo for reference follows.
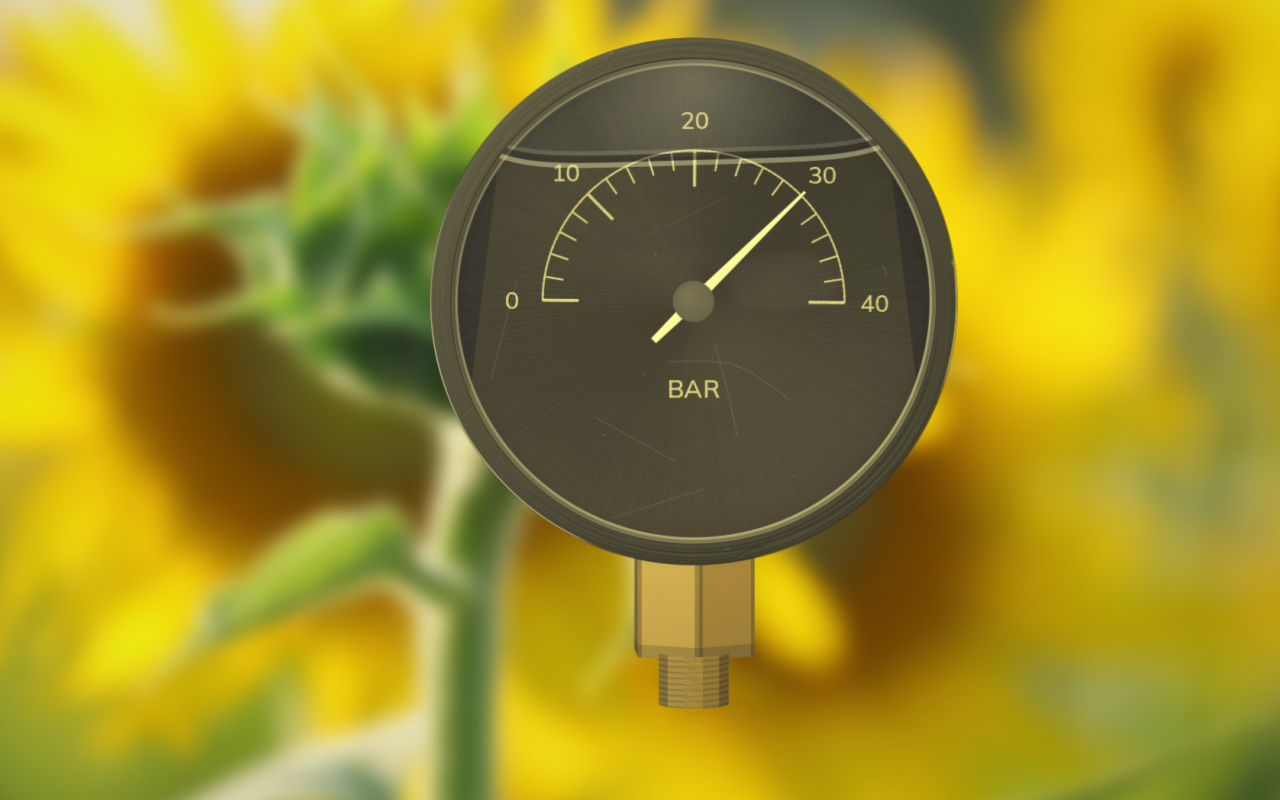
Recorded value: 30
